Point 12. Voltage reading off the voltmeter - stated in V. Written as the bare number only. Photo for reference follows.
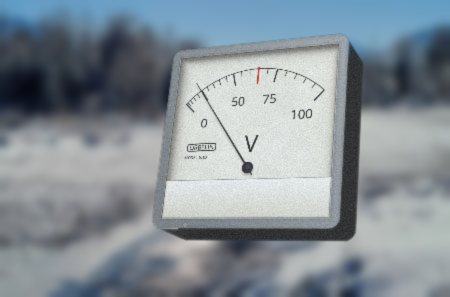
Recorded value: 25
